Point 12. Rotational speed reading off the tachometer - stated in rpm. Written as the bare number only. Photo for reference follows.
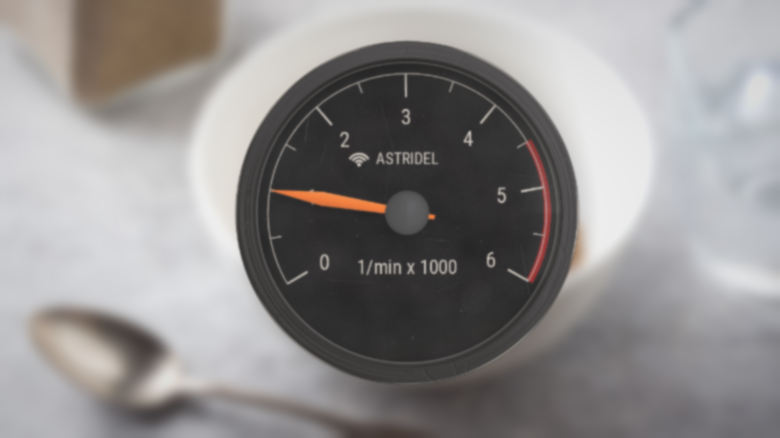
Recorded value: 1000
